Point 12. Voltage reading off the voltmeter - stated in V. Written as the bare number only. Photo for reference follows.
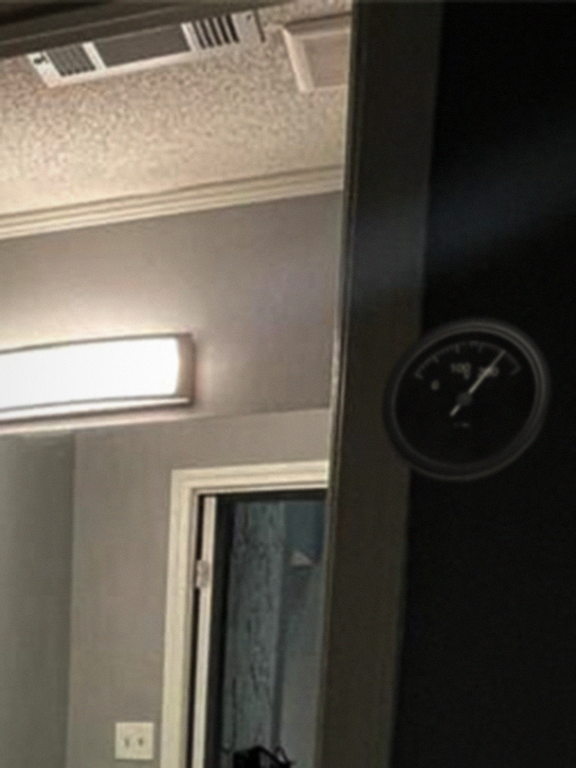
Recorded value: 200
